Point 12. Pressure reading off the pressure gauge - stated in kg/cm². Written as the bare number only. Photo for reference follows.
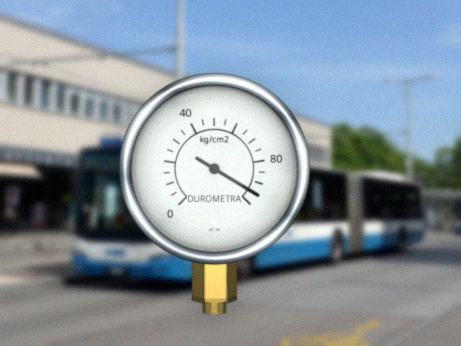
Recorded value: 95
